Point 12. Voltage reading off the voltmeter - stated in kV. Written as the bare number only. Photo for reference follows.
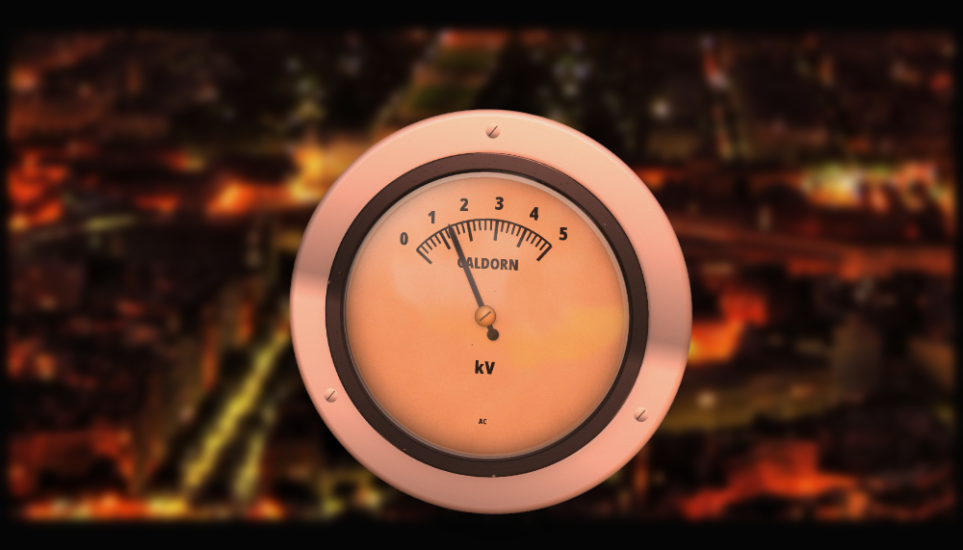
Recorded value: 1.4
